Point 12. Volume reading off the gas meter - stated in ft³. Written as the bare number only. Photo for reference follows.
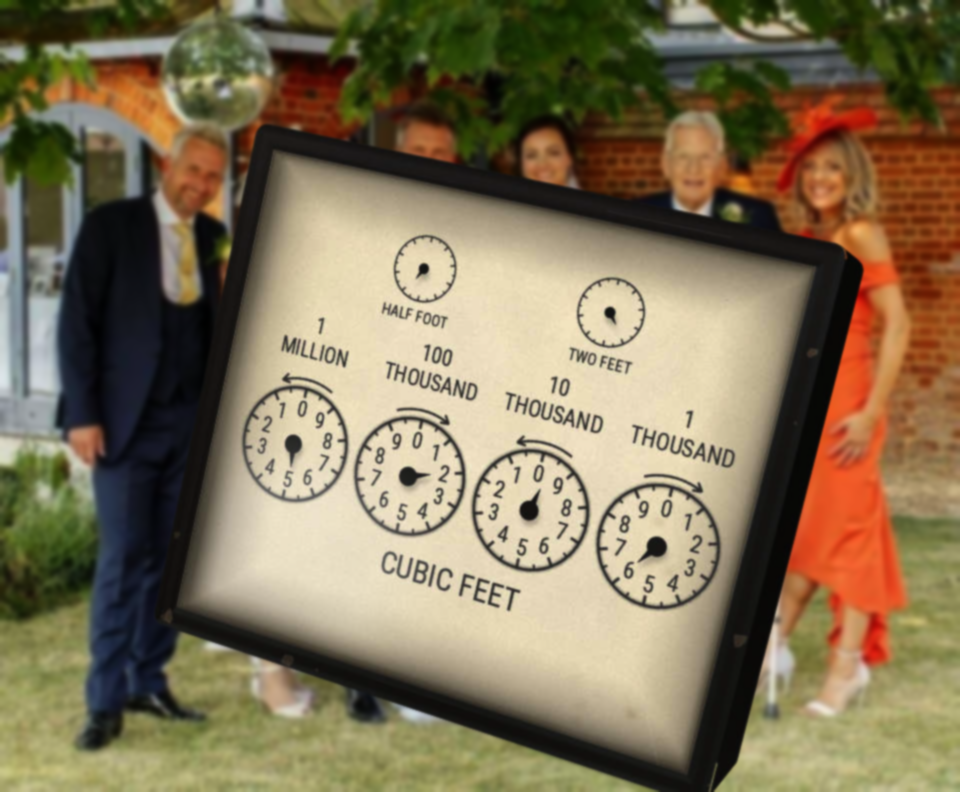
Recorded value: 519600
